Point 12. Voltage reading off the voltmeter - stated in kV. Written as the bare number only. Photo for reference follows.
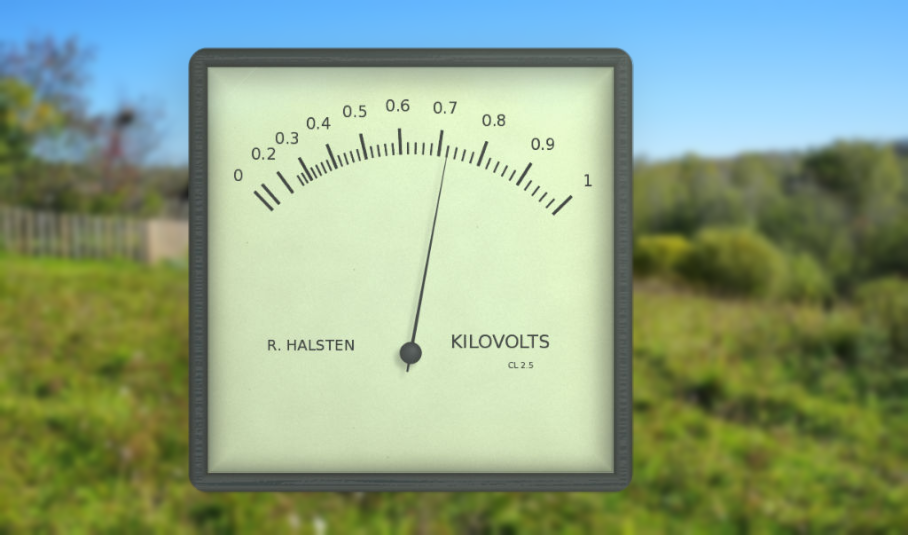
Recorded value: 0.72
